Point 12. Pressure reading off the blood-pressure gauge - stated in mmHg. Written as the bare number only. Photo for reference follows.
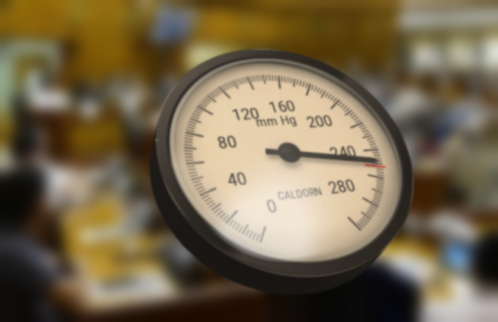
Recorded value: 250
